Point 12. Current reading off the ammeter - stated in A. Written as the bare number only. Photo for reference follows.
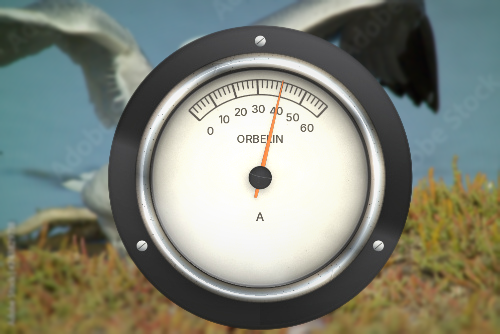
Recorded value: 40
